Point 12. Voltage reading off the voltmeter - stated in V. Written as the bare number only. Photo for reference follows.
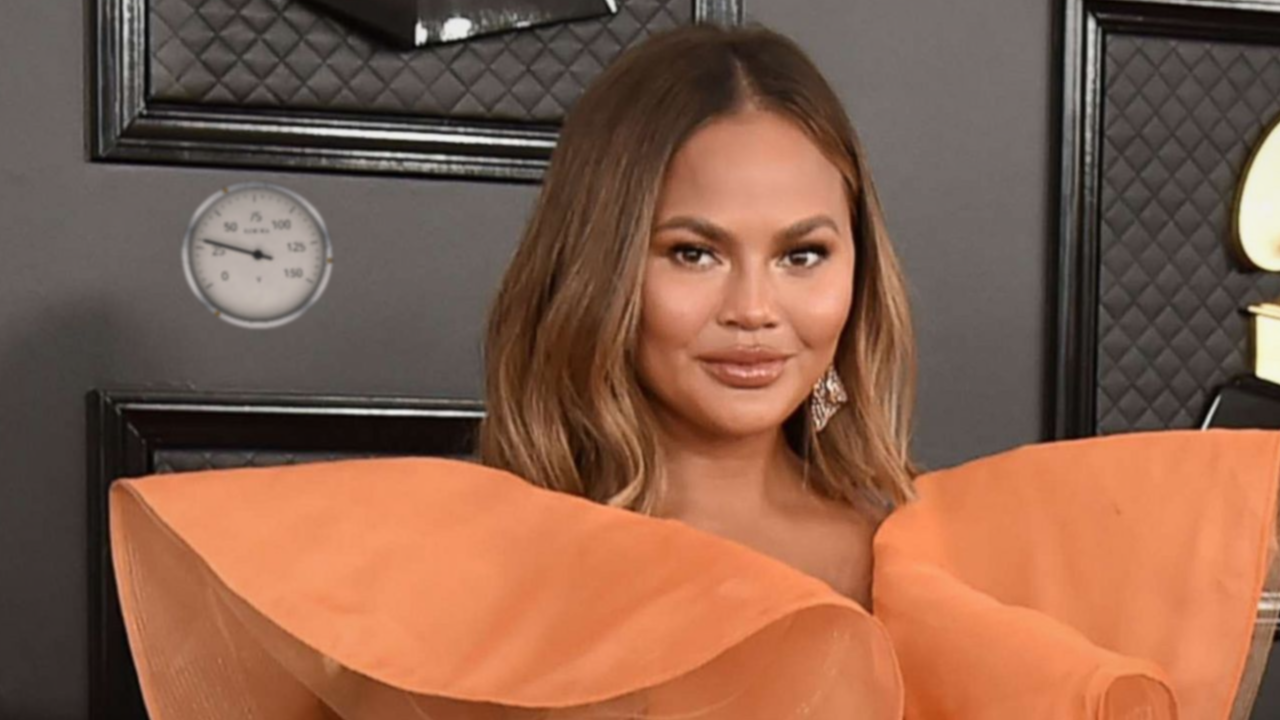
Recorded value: 30
